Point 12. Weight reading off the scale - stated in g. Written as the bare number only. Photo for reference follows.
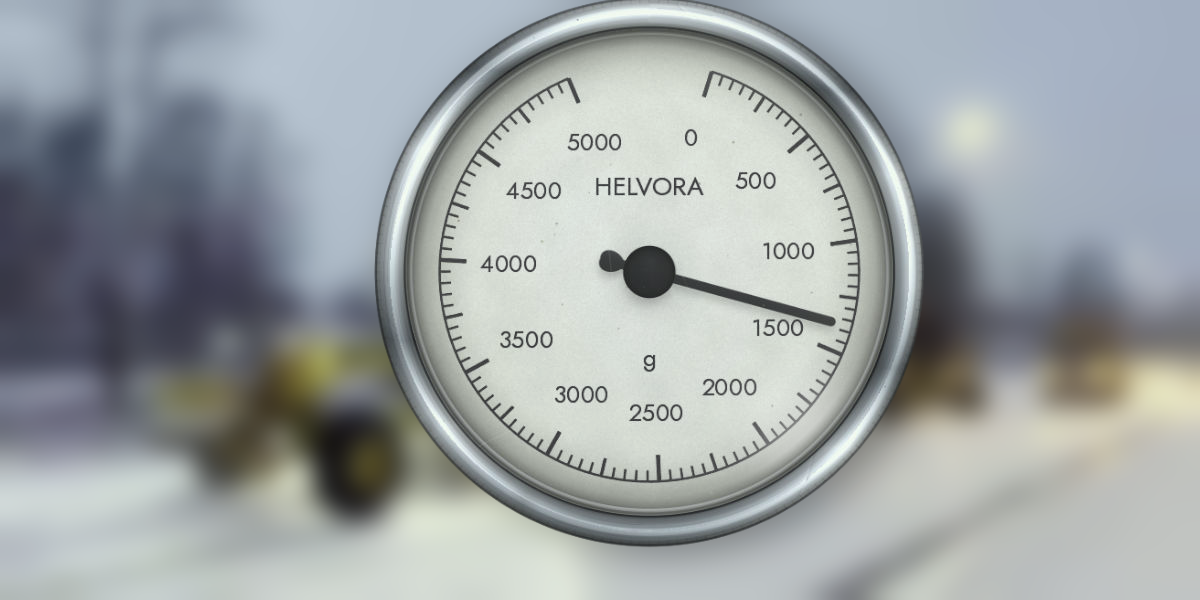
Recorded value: 1375
